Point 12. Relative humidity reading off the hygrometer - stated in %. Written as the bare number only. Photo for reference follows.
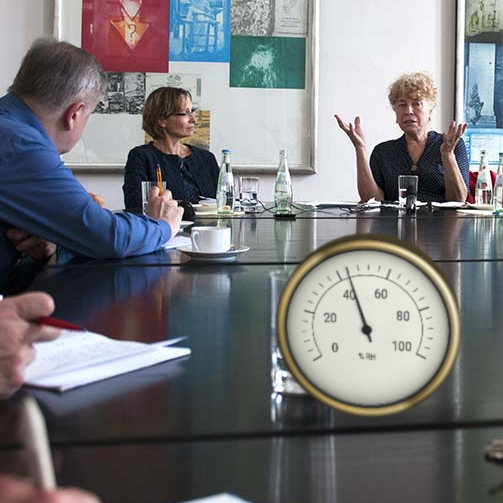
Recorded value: 44
